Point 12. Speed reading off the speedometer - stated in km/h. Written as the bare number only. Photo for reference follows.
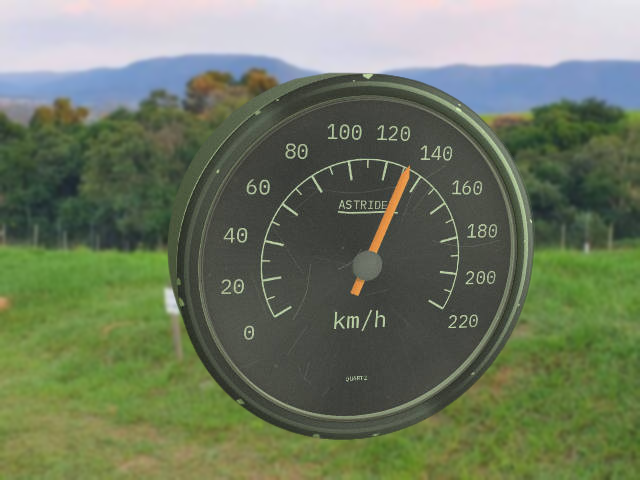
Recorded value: 130
